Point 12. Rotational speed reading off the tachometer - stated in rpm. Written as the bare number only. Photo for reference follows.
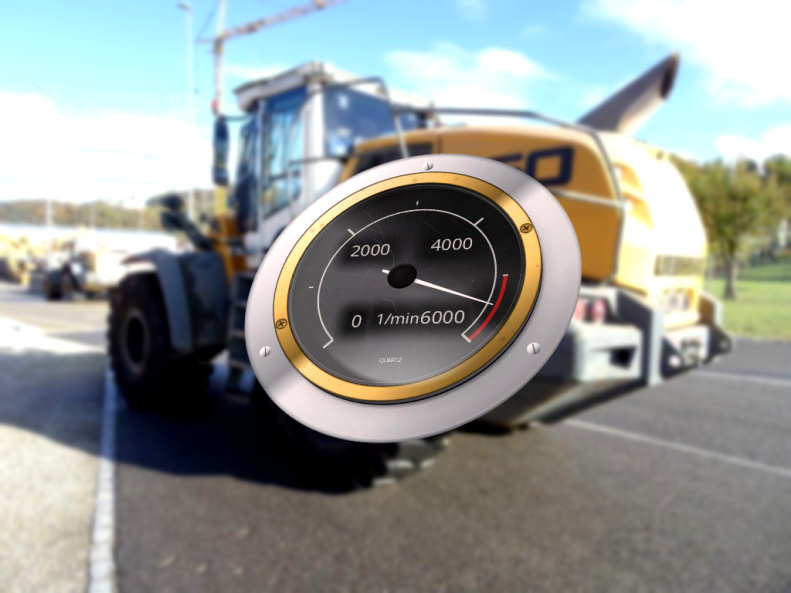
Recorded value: 5500
